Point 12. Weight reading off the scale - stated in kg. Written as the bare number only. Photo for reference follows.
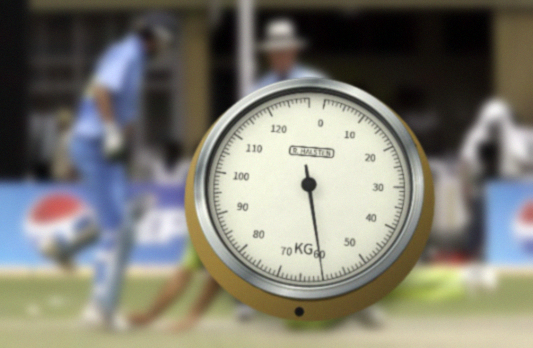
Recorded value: 60
